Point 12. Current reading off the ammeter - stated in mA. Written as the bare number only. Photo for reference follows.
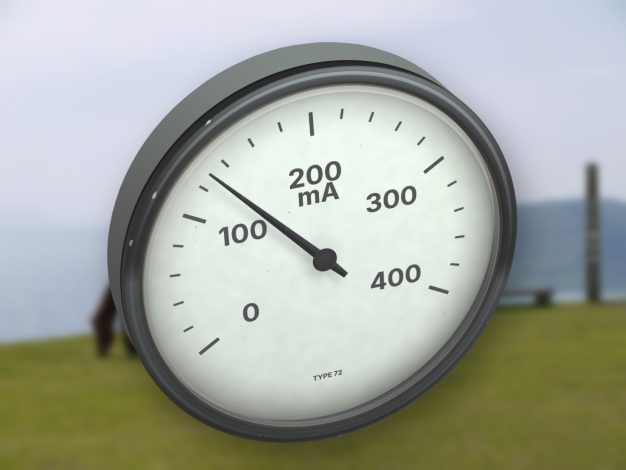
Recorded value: 130
